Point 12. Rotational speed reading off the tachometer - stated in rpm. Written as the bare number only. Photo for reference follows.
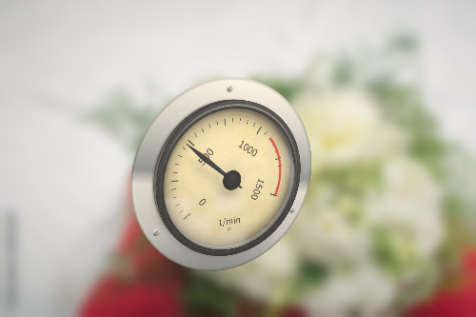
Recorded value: 475
